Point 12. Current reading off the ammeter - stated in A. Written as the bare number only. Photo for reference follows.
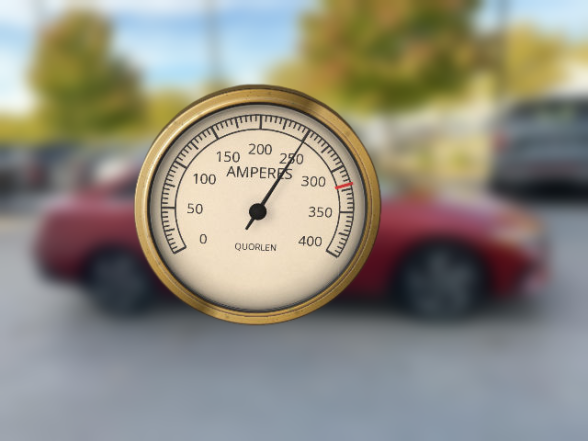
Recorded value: 250
